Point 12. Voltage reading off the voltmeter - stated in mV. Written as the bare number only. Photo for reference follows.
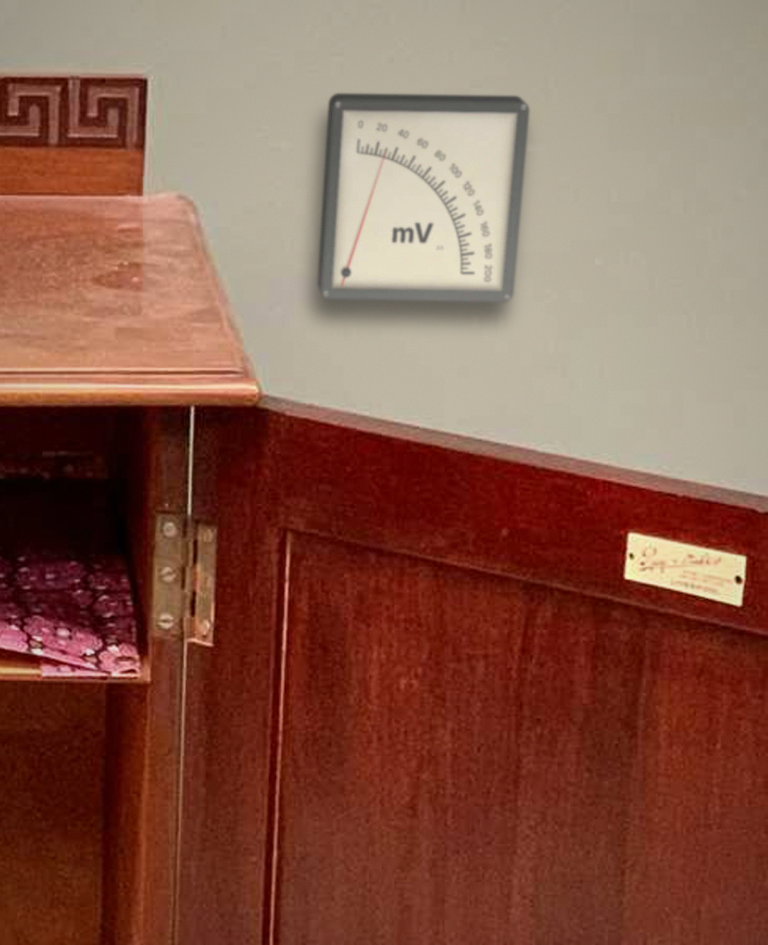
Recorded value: 30
